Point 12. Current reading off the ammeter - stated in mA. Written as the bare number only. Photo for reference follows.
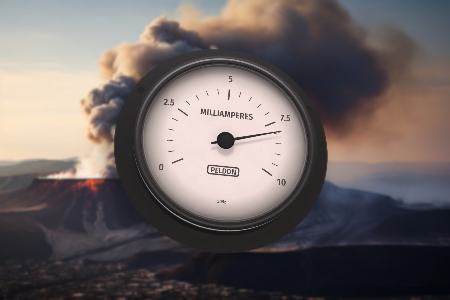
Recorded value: 8
